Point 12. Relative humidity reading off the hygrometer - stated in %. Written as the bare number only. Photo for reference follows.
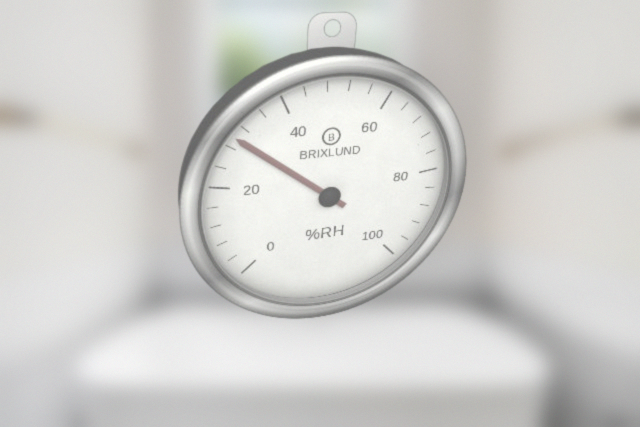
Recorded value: 30
